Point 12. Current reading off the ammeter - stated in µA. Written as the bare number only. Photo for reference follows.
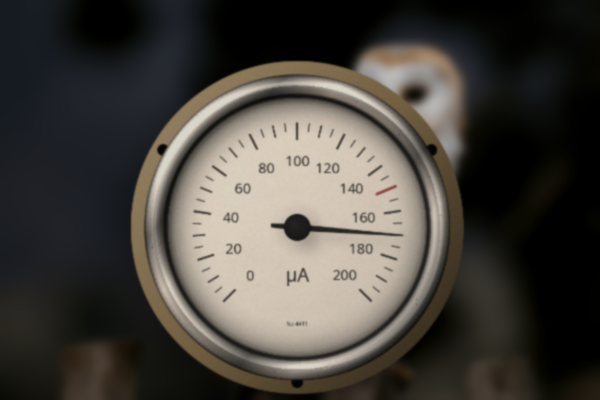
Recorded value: 170
